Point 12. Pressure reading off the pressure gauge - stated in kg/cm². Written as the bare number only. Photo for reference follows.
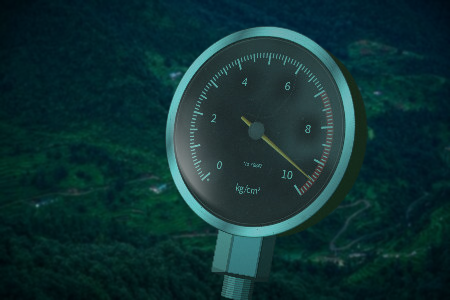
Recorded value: 9.5
